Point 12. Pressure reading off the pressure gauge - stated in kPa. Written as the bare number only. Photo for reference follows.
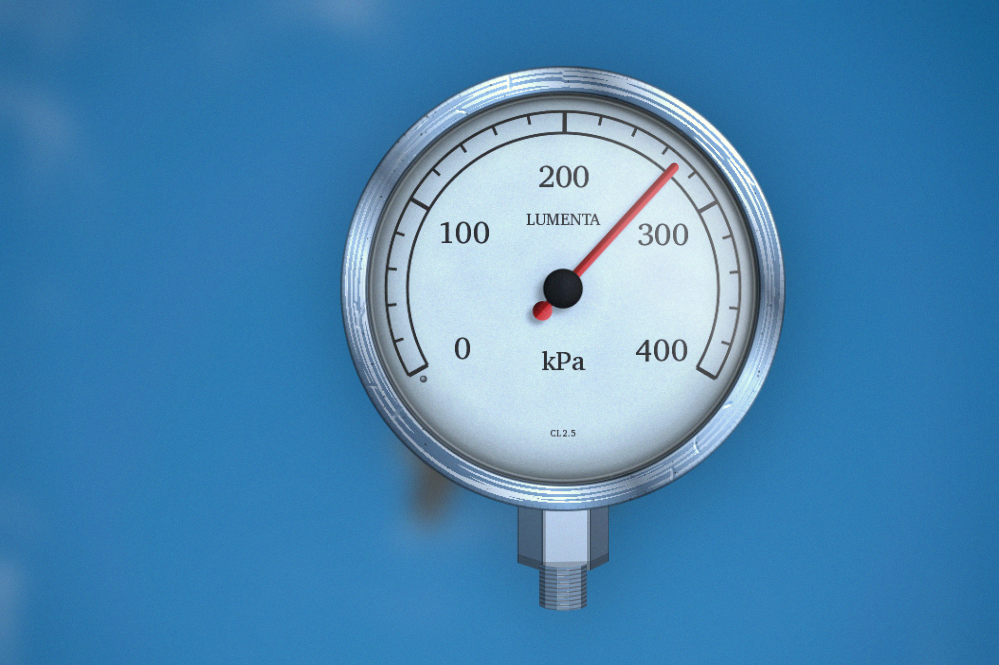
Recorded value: 270
